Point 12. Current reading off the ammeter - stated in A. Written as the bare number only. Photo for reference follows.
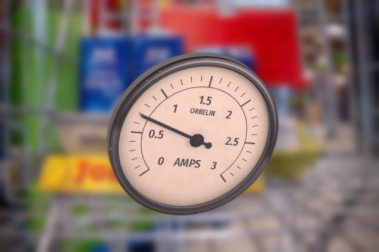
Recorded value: 0.7
